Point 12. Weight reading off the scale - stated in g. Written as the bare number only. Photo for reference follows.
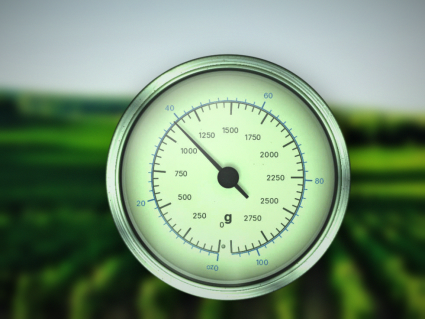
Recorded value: 1100
